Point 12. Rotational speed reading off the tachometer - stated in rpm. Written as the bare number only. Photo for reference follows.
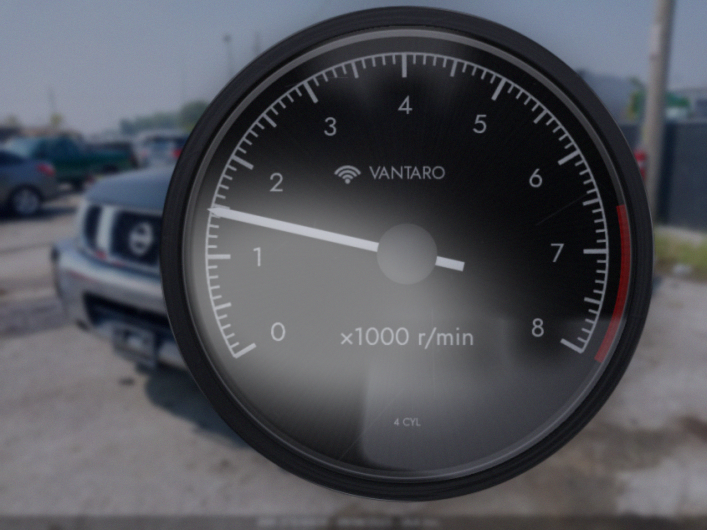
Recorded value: 1450
